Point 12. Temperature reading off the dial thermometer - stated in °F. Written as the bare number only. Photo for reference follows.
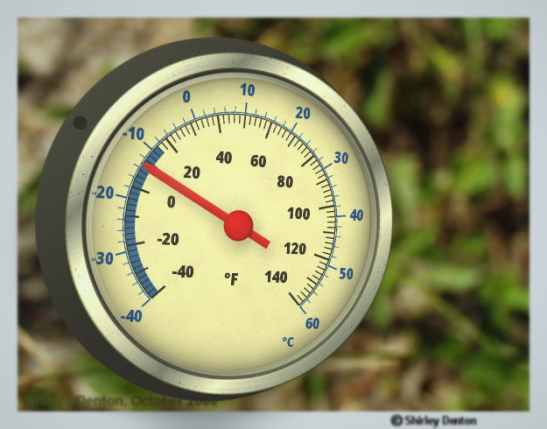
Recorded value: 8
